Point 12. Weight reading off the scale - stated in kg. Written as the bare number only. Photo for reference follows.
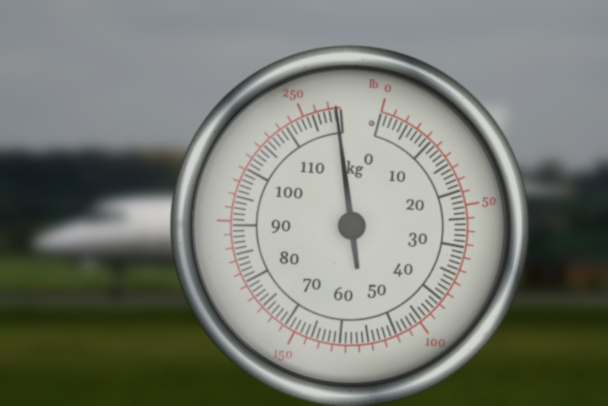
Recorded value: 119
